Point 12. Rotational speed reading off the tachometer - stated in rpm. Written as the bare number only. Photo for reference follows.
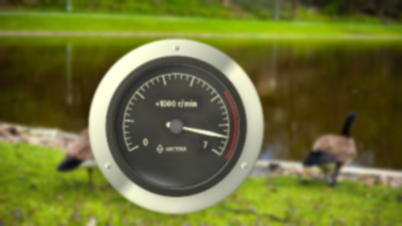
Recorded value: 6400
